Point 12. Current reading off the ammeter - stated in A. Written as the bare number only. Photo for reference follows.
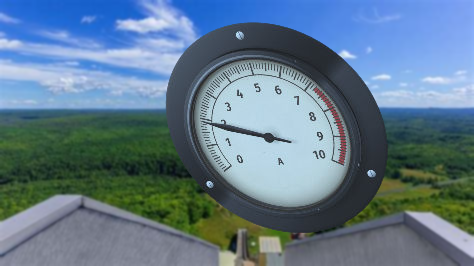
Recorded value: 2
